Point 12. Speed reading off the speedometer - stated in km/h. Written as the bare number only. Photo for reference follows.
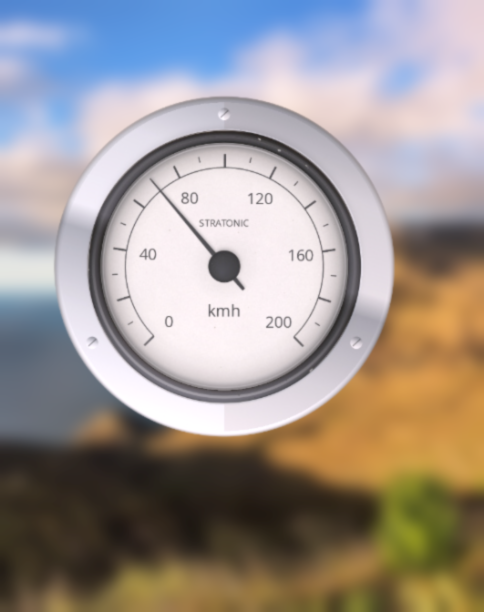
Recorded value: 70
